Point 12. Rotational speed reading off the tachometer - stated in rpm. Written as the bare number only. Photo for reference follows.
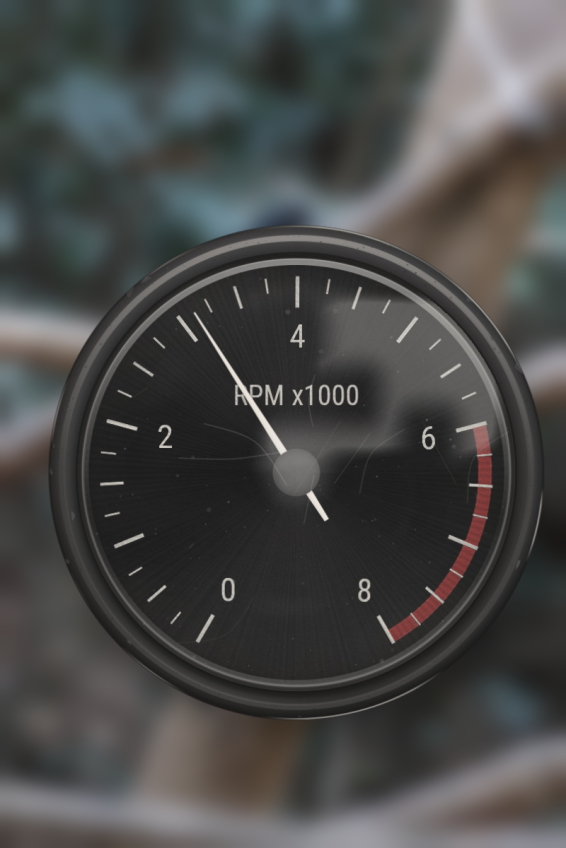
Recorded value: 3125
